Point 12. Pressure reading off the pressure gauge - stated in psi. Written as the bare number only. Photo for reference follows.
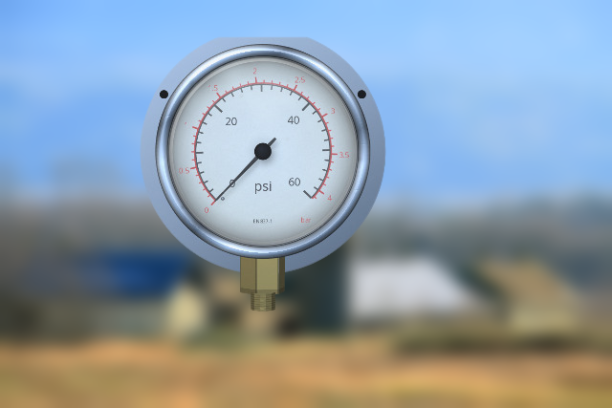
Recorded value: 0
